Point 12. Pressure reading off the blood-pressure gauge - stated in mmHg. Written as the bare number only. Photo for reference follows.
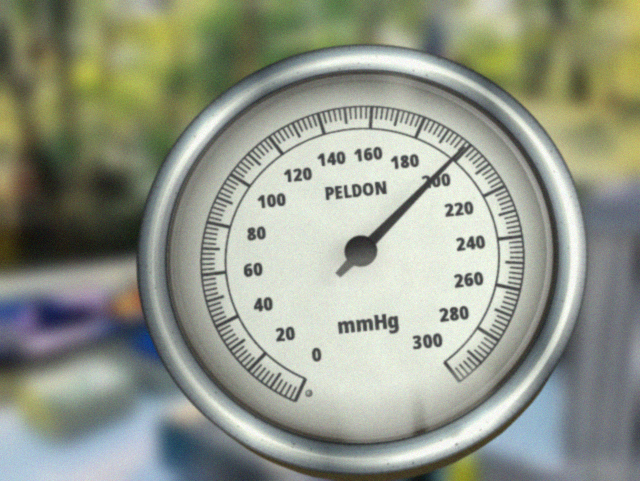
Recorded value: 200
